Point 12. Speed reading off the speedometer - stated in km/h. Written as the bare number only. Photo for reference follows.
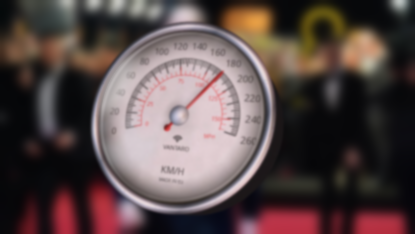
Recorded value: 180
